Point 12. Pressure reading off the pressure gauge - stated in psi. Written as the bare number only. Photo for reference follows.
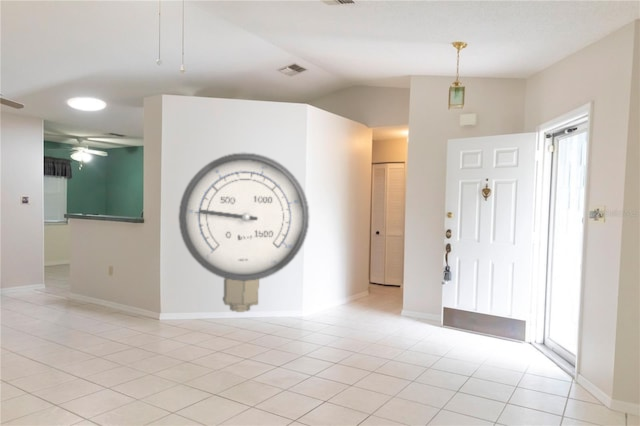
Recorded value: 300
